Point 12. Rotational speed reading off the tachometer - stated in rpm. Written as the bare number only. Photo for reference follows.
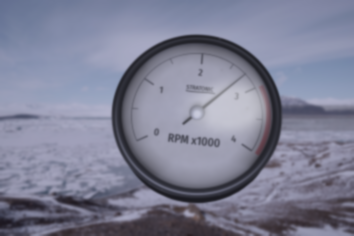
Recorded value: 2750
